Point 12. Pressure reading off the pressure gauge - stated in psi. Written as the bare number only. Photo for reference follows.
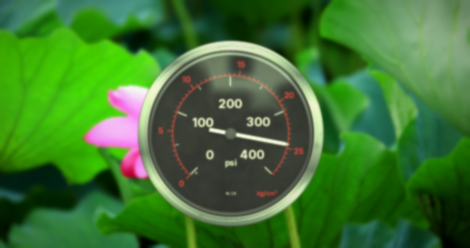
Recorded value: 350
